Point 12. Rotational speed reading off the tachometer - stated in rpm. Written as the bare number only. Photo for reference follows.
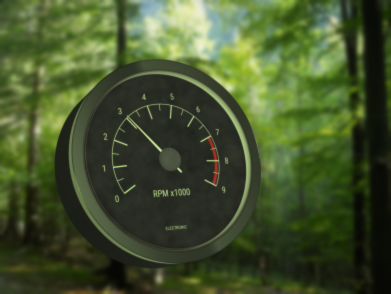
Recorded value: 3000
